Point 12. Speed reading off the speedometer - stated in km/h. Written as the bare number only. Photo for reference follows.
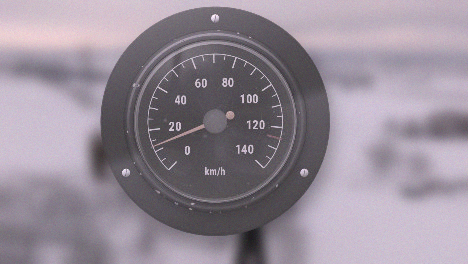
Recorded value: 12.5
